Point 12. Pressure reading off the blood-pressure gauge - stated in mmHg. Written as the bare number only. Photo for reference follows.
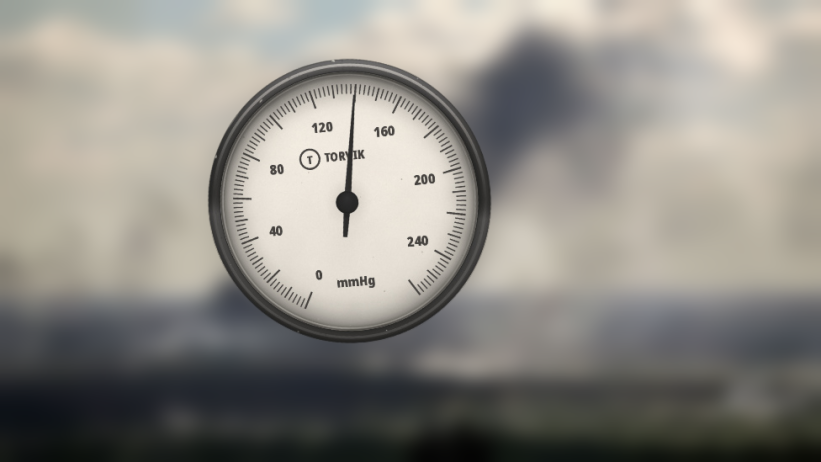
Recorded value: 140
